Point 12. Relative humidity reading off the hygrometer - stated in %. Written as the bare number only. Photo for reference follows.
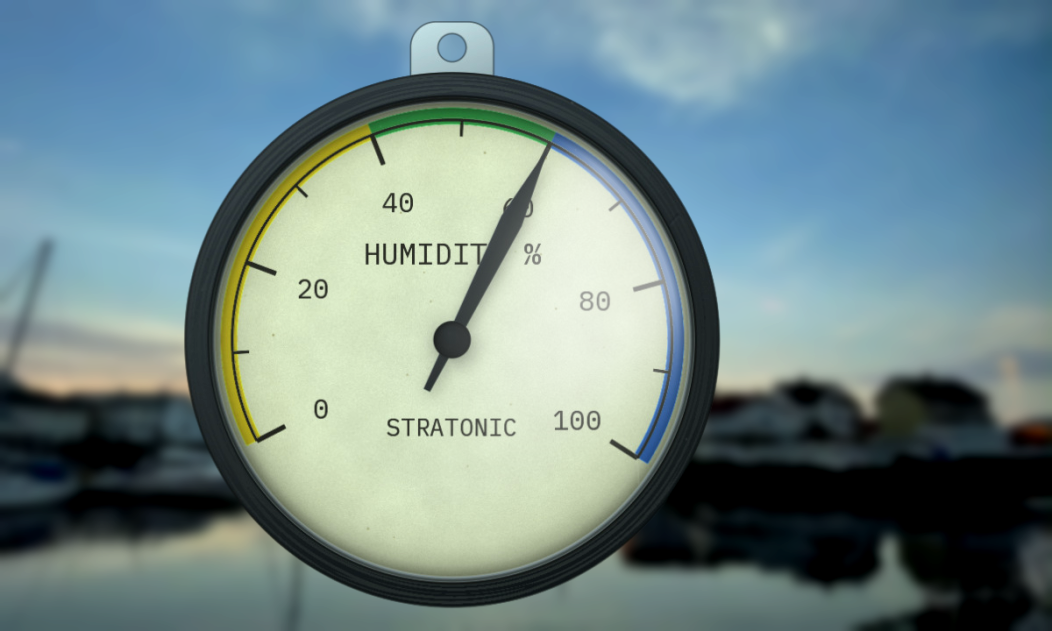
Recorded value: 60
